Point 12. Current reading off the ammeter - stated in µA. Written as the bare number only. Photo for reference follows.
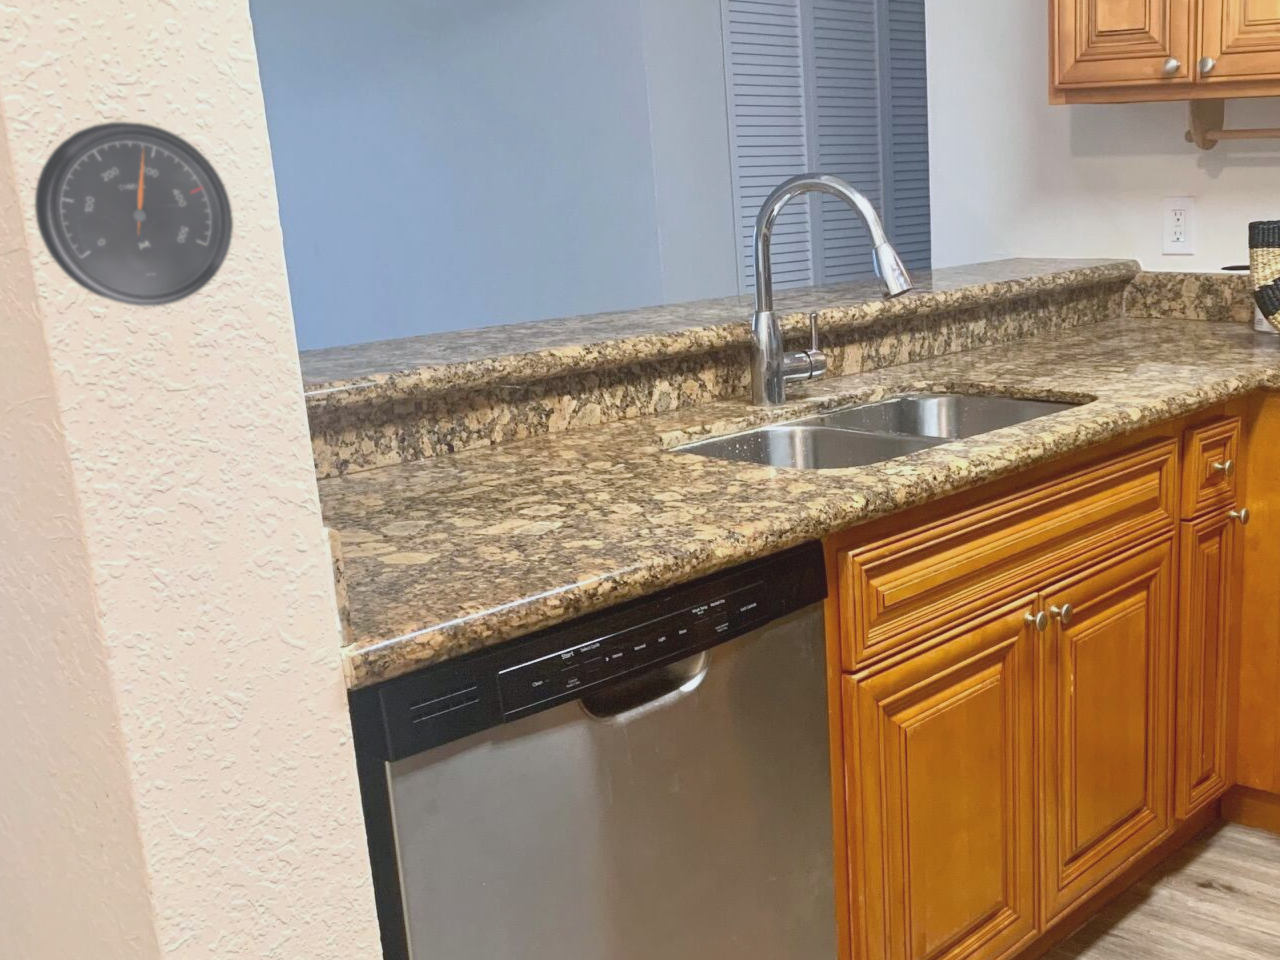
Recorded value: 280
